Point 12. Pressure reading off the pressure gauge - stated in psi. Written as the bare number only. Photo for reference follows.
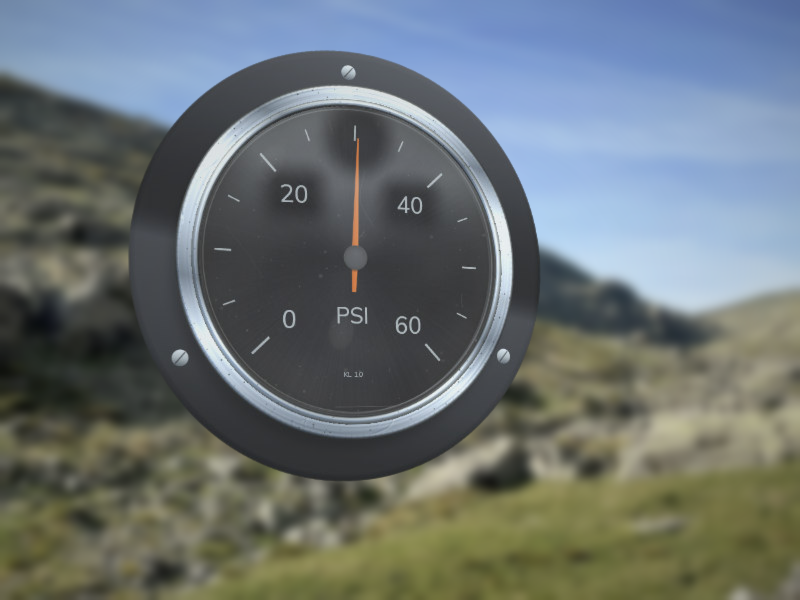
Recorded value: 30
